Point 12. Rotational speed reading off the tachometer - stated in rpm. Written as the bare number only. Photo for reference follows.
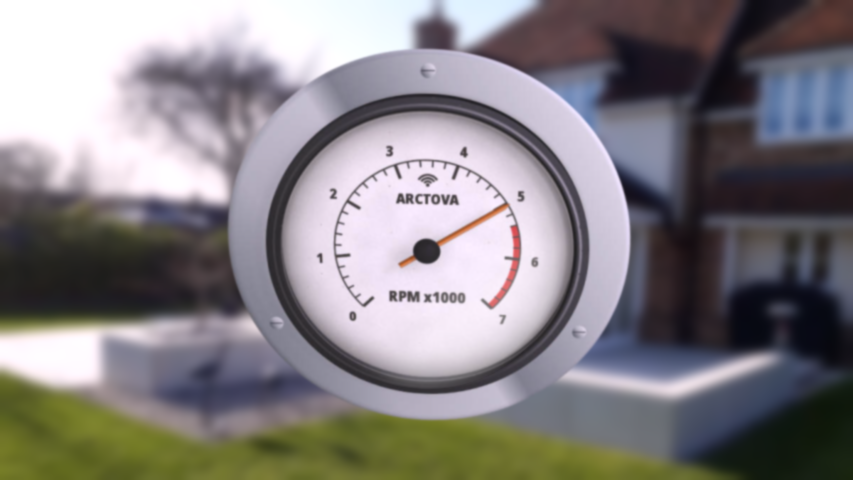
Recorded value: 5000
